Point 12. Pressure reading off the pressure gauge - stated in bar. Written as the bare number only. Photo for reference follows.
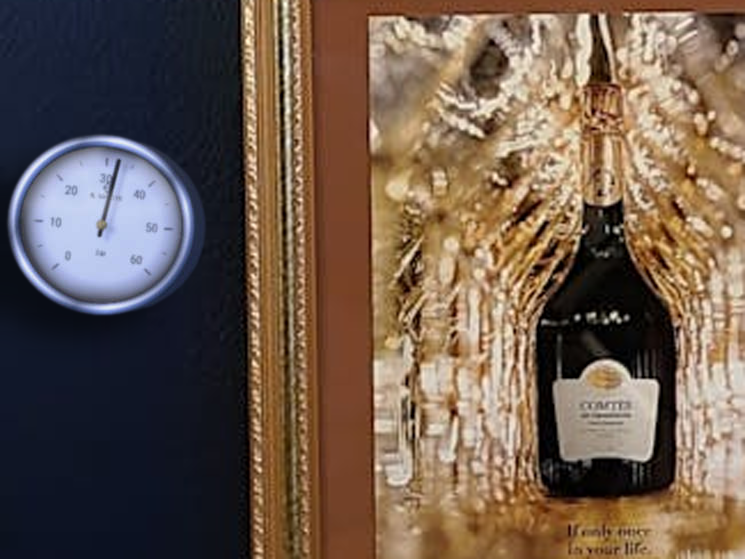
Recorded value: 32.5
